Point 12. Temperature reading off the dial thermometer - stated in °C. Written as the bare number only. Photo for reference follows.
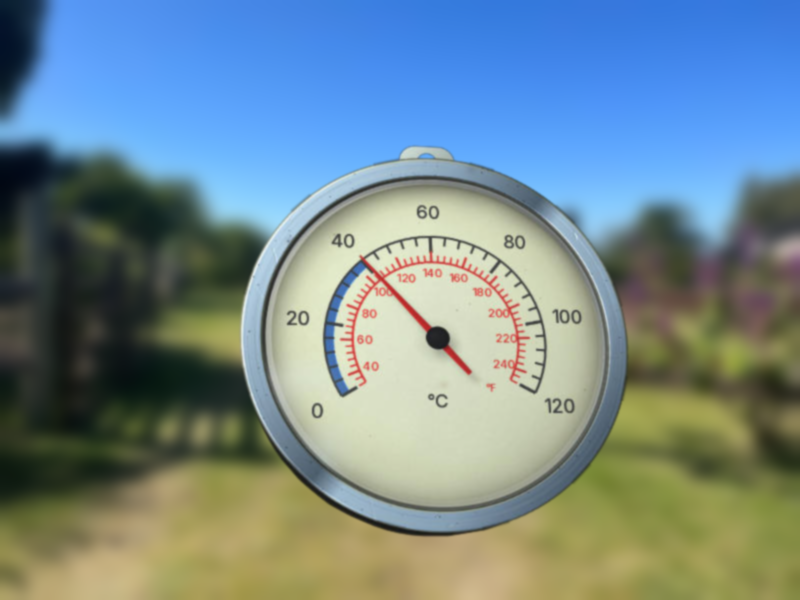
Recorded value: 40
